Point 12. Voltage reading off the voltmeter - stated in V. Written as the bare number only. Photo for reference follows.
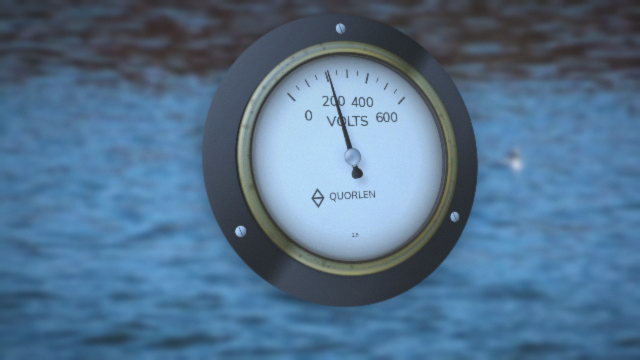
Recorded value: 200
